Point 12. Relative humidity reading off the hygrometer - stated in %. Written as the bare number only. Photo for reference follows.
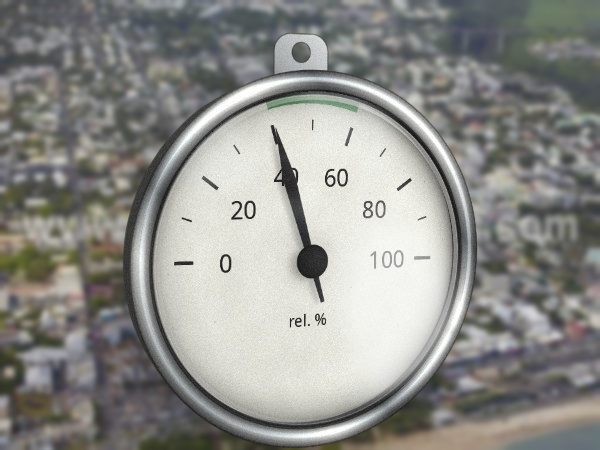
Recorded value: 40
